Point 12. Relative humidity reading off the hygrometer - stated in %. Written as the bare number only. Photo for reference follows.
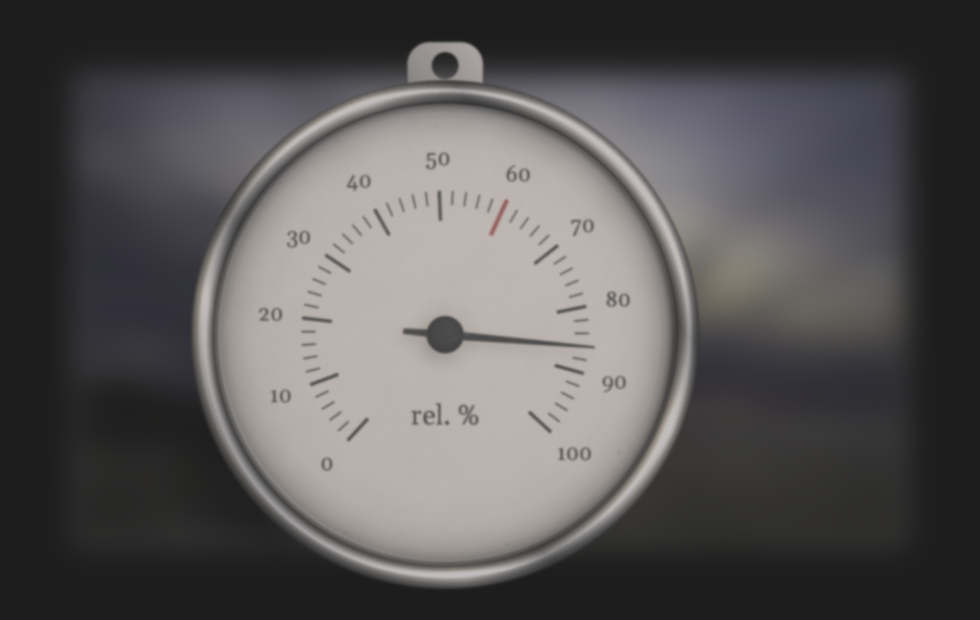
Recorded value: 86
